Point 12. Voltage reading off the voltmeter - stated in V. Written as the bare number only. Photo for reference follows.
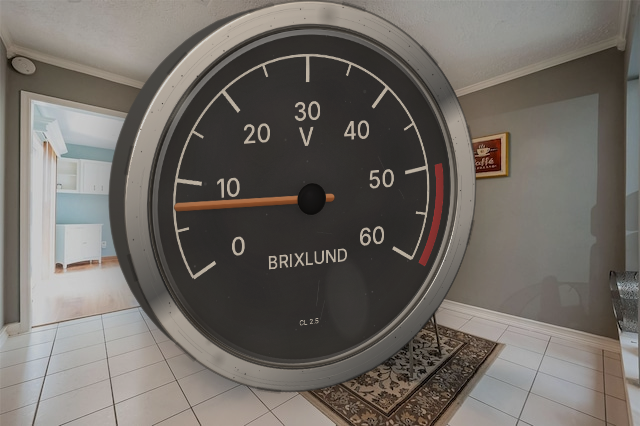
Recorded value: 7.5
